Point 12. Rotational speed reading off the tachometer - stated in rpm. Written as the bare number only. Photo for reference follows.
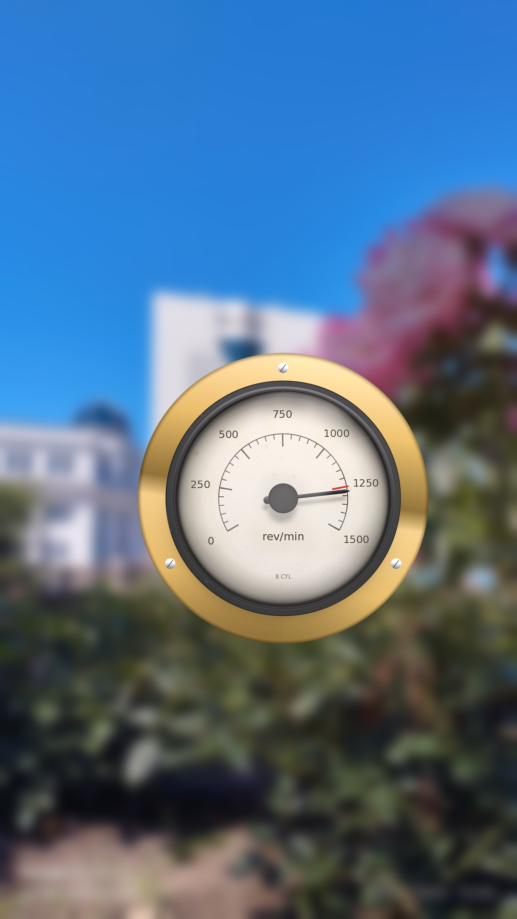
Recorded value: 1275
